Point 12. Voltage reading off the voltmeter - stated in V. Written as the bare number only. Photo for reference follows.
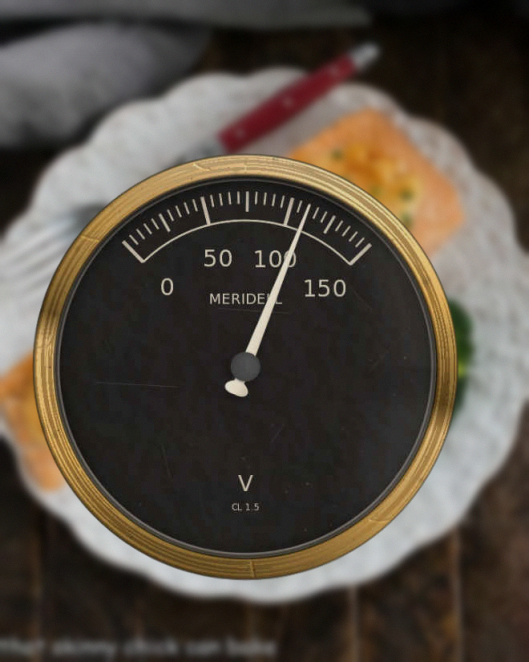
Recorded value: 110
